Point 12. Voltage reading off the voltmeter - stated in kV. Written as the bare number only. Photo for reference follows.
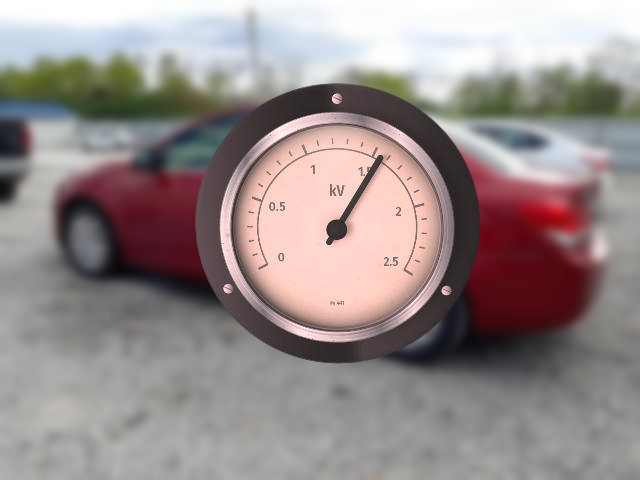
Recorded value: 1.55
